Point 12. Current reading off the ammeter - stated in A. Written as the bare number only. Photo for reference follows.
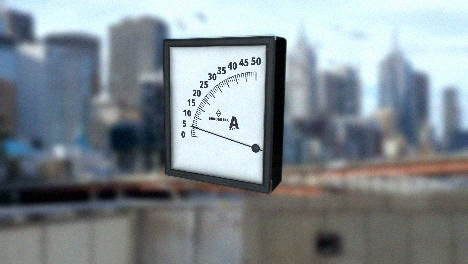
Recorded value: 5
